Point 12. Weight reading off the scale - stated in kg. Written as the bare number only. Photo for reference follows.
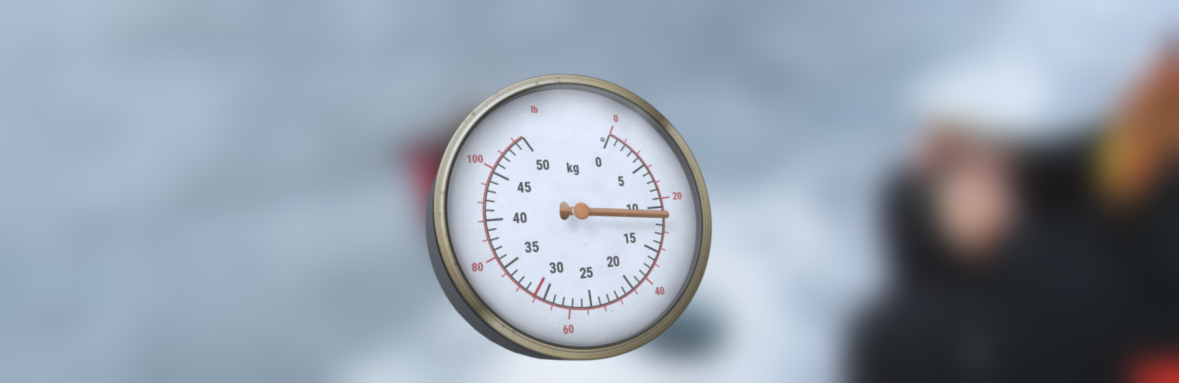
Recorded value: 11
